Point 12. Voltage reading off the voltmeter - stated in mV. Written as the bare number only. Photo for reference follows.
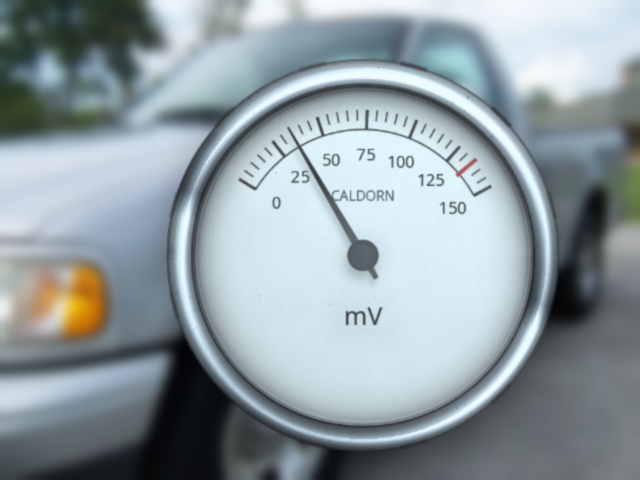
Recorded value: 35
